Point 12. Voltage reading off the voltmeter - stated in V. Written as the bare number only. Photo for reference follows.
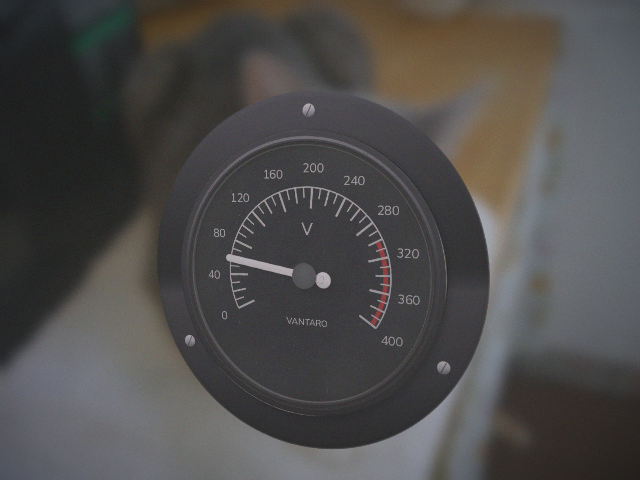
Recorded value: 60
